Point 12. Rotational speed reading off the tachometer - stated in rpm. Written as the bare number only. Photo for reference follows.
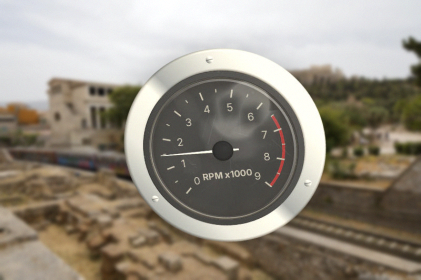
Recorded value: 1500
